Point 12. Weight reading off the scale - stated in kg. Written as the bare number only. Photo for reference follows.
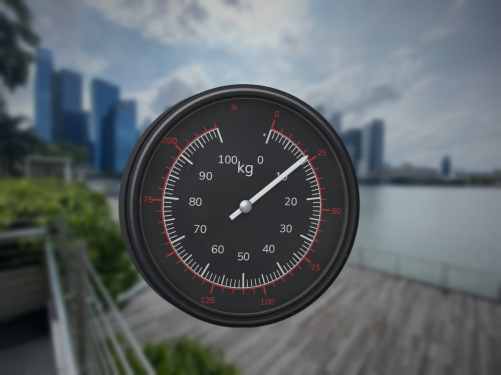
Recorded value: 10
